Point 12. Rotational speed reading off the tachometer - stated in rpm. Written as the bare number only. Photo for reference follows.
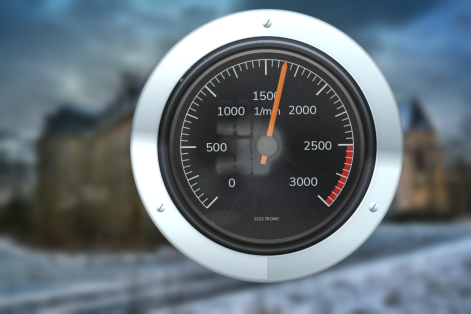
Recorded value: 1650
